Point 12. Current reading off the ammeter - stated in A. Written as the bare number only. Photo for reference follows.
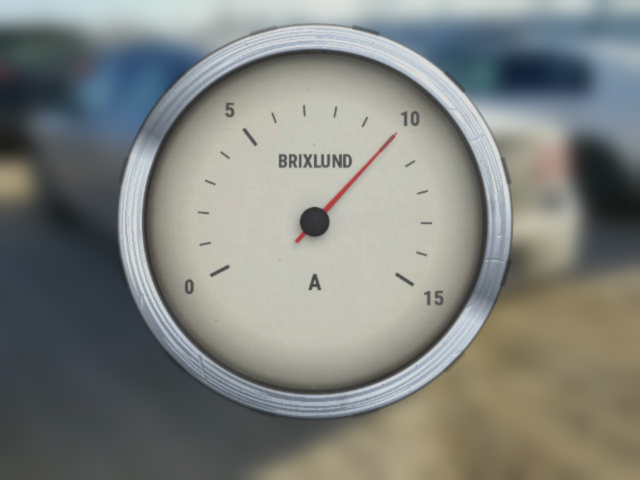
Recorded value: 10
